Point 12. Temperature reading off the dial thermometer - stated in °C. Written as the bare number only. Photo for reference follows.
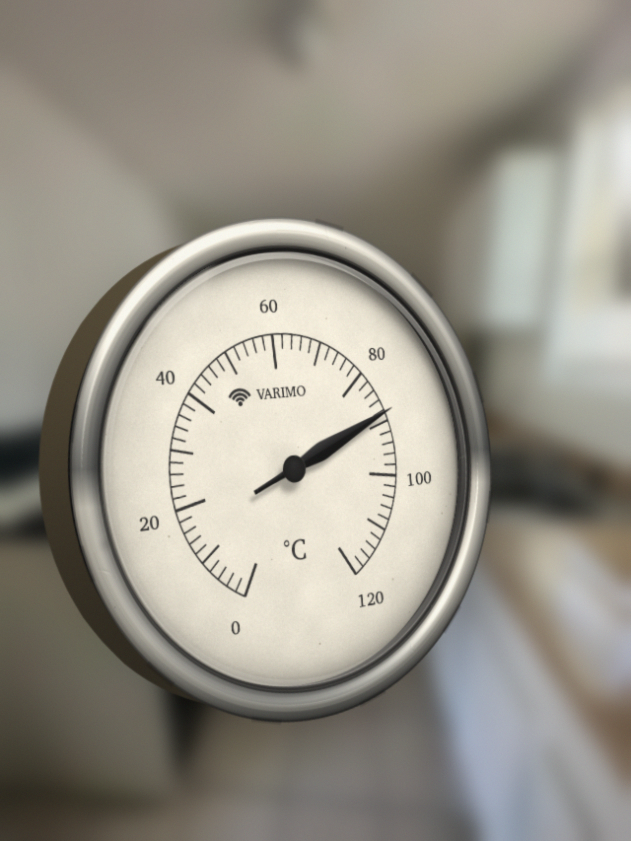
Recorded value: 88
